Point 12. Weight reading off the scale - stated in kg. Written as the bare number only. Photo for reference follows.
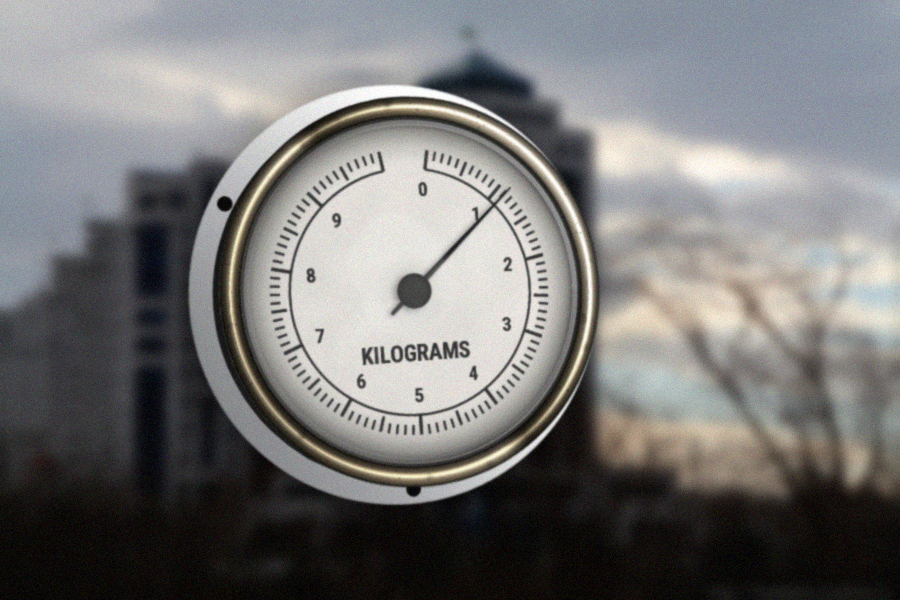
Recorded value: 1.1
